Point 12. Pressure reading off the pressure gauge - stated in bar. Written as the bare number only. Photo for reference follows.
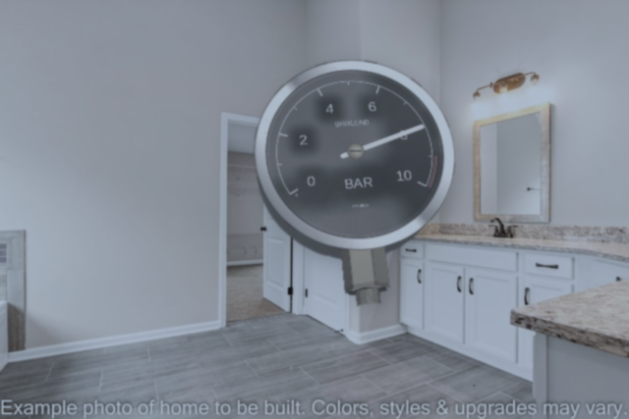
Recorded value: 8
